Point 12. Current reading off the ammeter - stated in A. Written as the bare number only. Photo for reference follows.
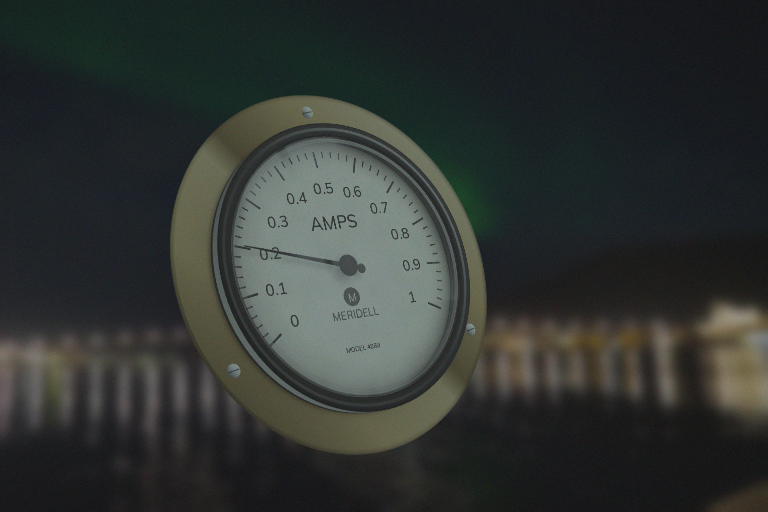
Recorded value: 0.2
